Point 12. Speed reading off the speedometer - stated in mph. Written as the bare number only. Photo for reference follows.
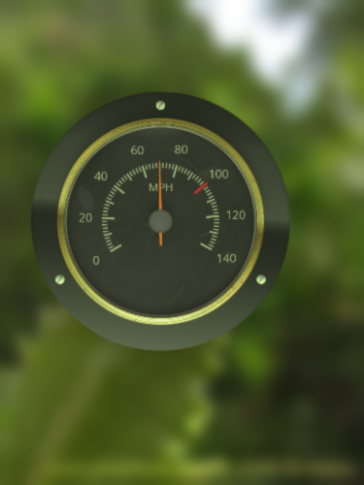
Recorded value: 70
